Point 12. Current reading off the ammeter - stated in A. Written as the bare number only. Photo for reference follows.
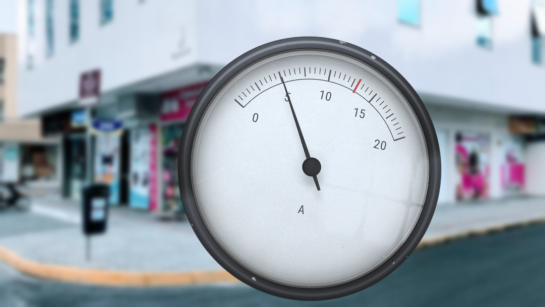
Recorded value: 5
